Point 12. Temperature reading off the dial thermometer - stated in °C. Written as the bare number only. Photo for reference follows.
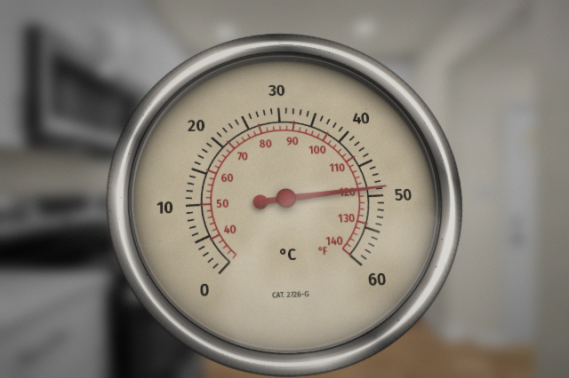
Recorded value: 49
